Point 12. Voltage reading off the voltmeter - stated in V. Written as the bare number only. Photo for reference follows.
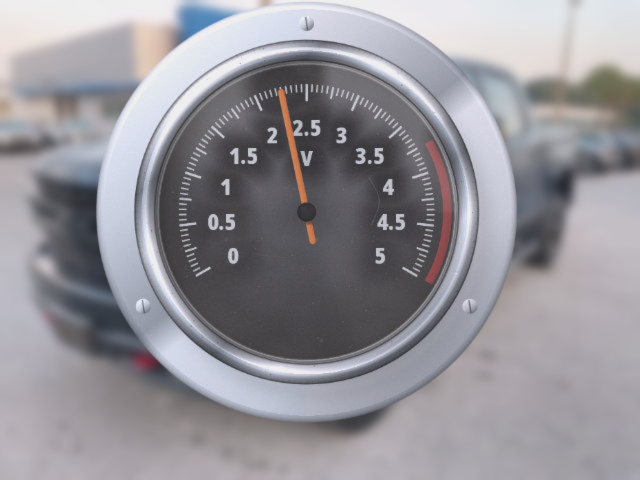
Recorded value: 2.25
